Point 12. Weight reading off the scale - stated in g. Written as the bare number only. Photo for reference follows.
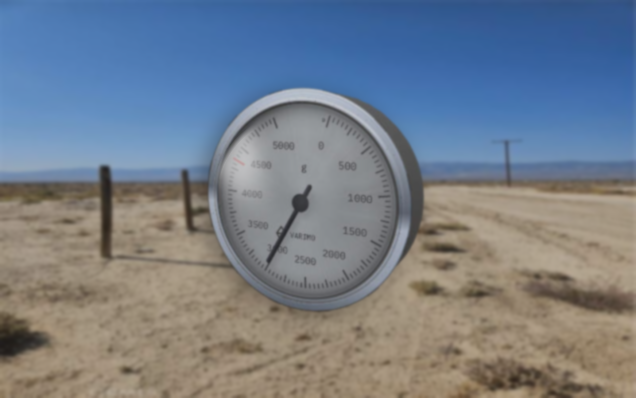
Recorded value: 3000
